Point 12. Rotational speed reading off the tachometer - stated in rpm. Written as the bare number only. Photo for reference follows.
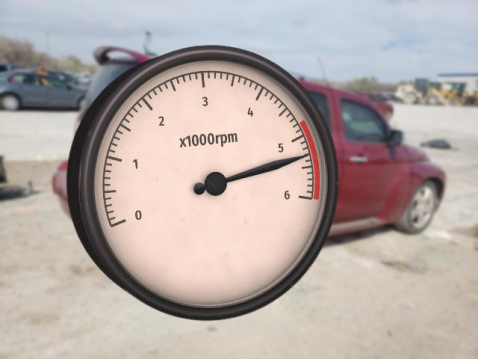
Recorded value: 5300
